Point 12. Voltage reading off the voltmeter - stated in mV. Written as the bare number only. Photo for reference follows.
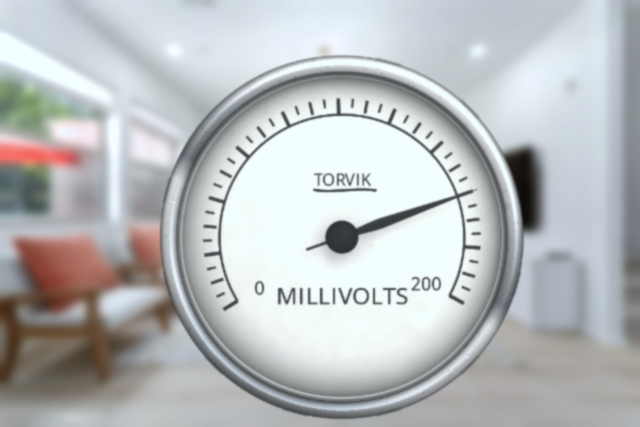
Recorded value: 160
